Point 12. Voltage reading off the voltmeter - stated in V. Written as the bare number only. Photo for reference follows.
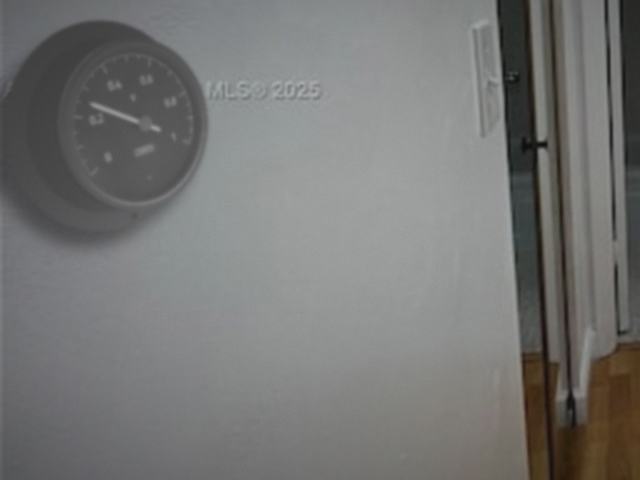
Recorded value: 0.25
